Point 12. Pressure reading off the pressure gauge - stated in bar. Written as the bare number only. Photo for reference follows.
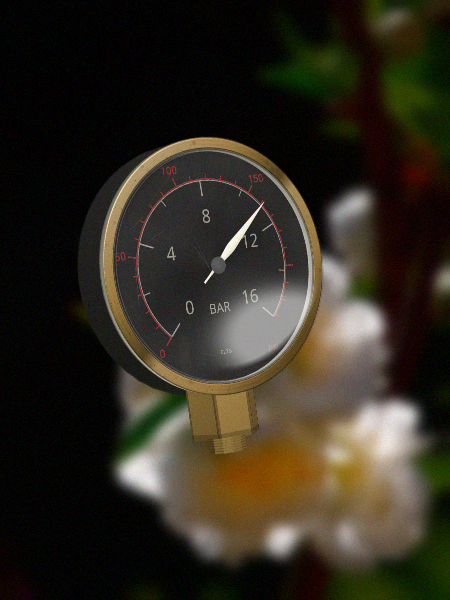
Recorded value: 11
